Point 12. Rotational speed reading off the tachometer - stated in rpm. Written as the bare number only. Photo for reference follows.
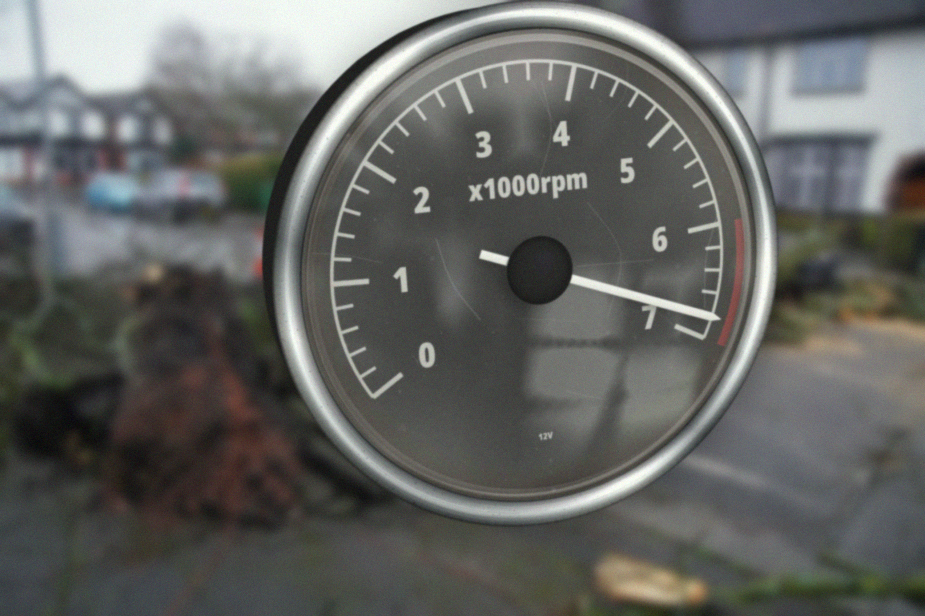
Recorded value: 6800
